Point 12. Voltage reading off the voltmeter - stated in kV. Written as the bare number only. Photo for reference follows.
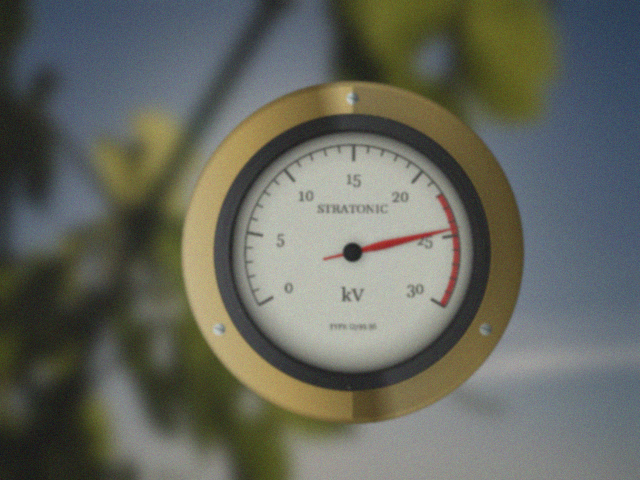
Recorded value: 24.5
